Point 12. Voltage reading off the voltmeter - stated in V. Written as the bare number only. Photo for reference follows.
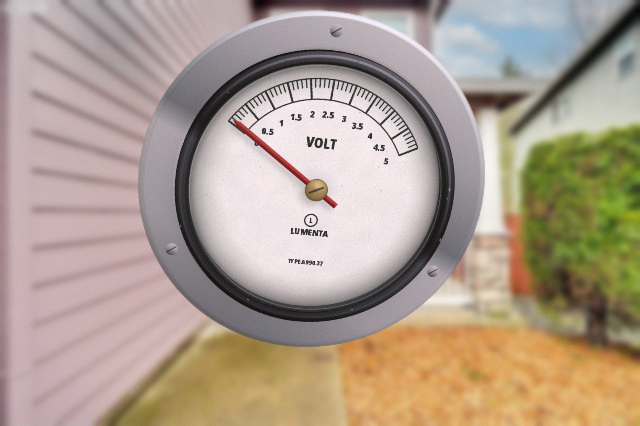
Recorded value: 0.1
